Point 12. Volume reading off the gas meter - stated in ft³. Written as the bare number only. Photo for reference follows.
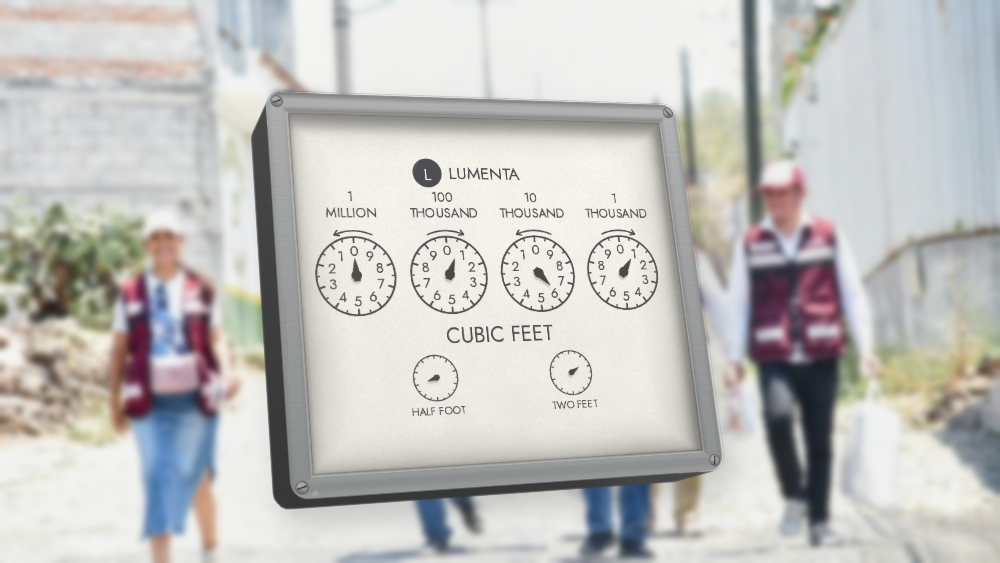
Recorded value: 6100
